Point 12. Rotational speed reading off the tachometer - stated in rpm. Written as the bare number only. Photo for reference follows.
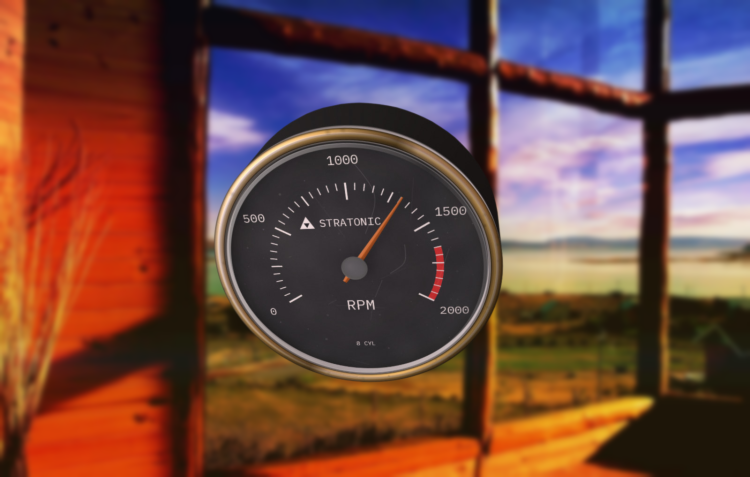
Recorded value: 1300
